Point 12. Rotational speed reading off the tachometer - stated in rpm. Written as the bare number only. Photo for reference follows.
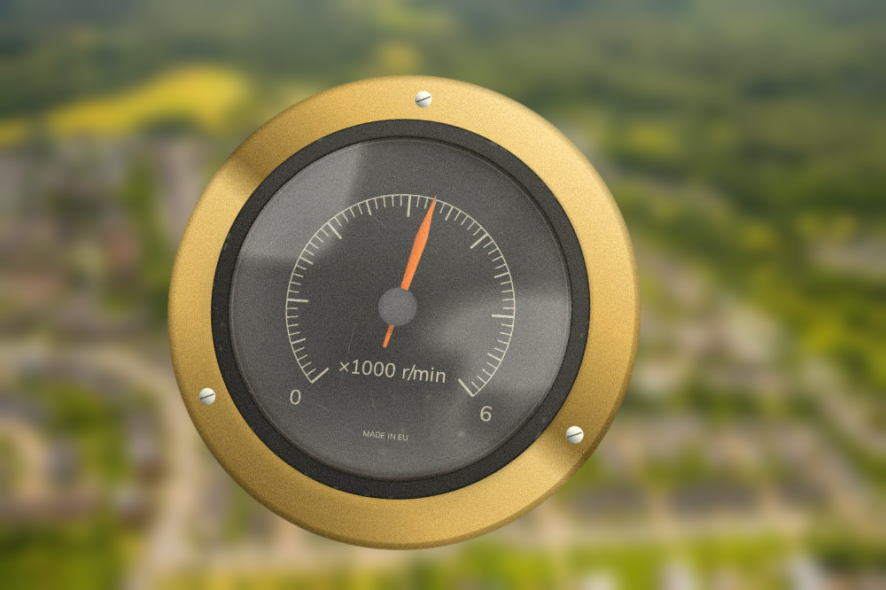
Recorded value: 3300
